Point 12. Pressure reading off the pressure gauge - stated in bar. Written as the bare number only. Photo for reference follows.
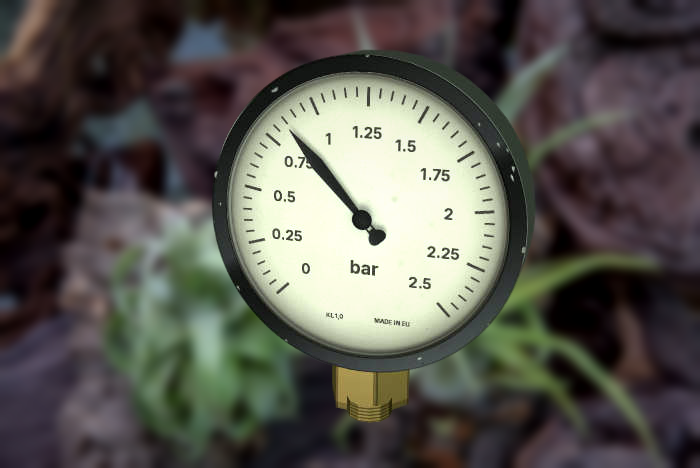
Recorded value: 0.85
